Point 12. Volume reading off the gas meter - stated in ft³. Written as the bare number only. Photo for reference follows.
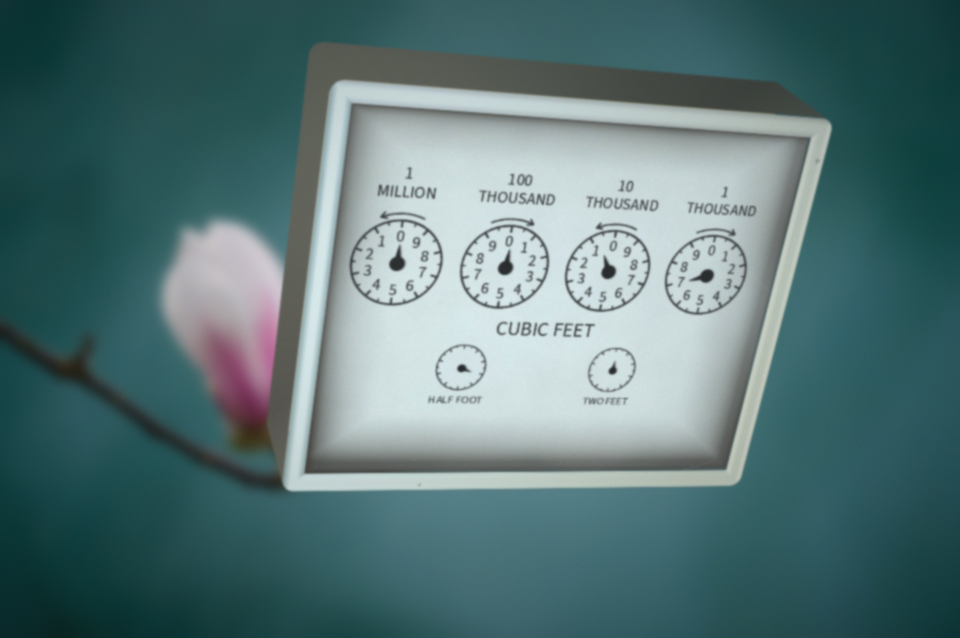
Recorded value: 700
